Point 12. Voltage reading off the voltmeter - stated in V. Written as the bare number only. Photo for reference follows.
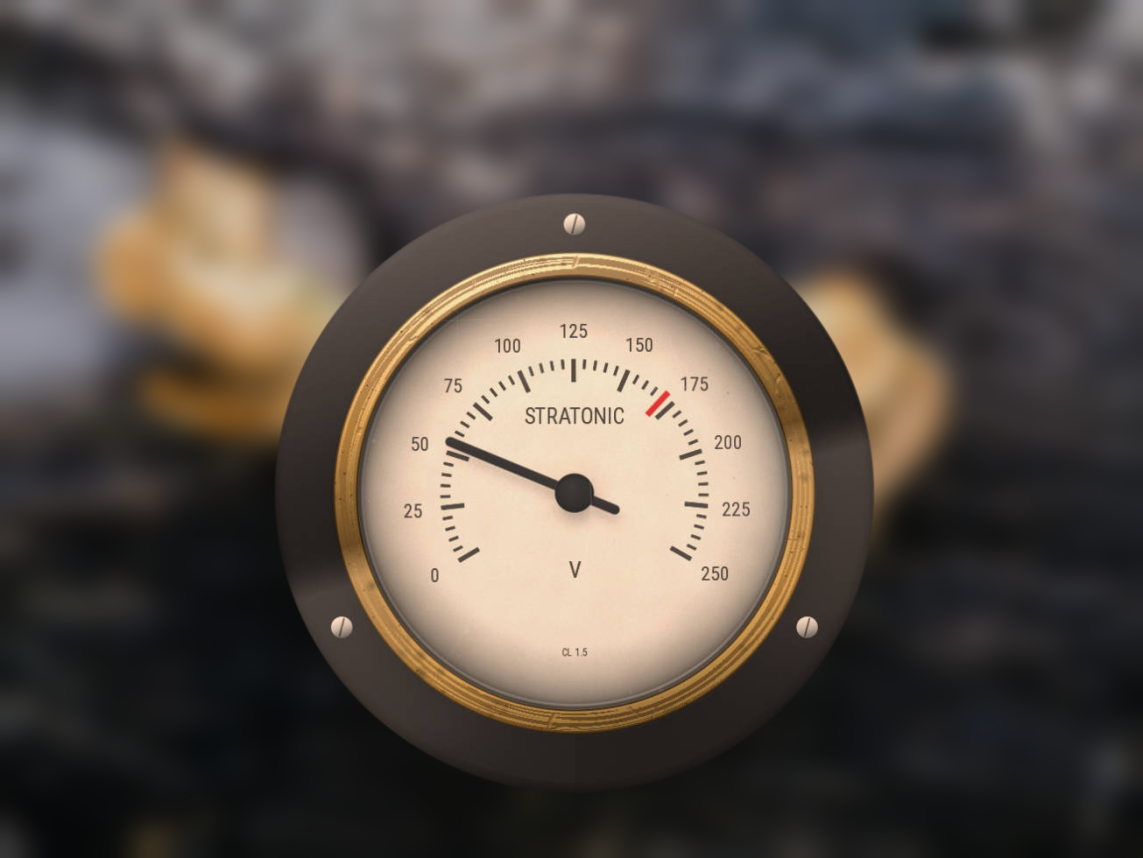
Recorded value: 55
